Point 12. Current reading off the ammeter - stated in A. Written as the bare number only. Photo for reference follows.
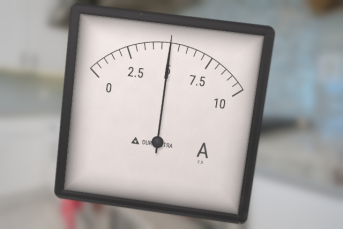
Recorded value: 5
